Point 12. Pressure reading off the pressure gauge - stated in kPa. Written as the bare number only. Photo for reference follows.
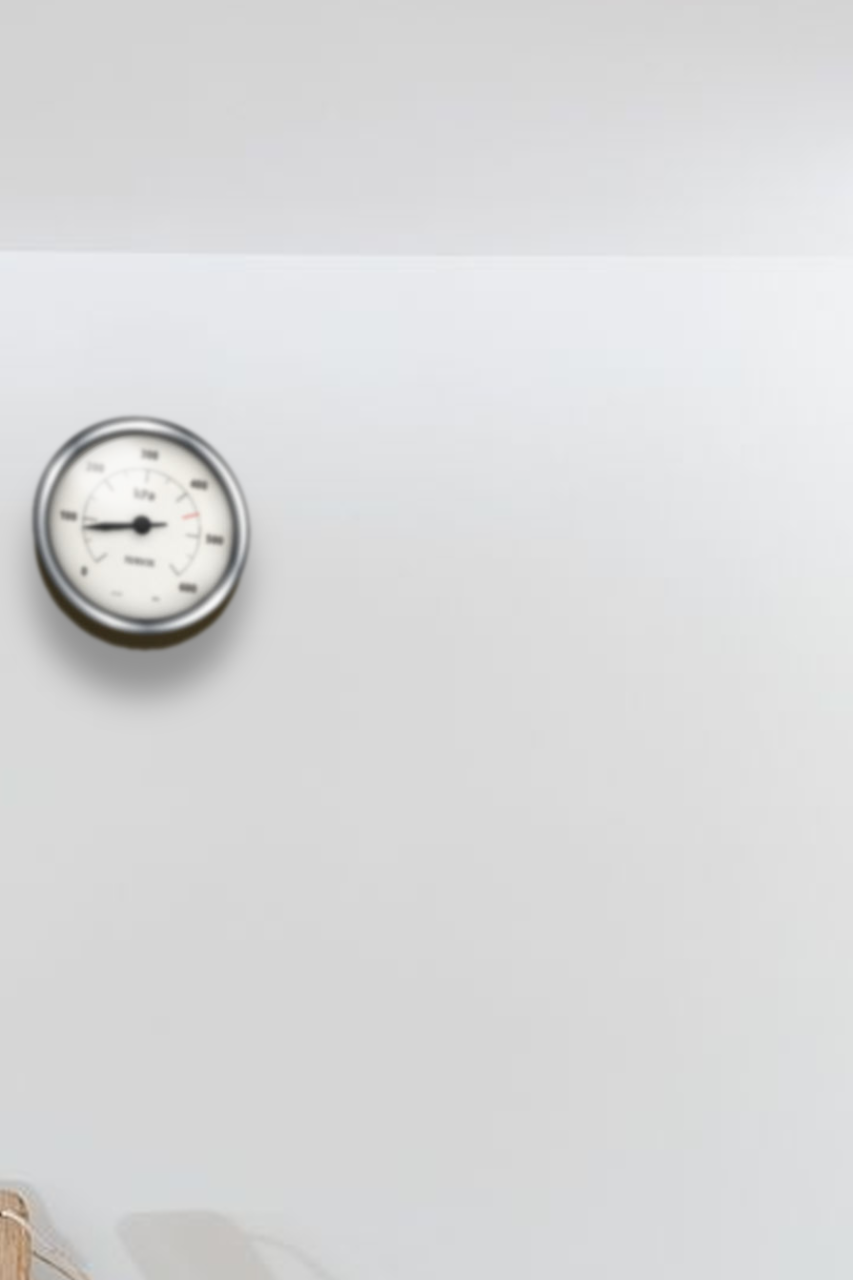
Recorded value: 75
